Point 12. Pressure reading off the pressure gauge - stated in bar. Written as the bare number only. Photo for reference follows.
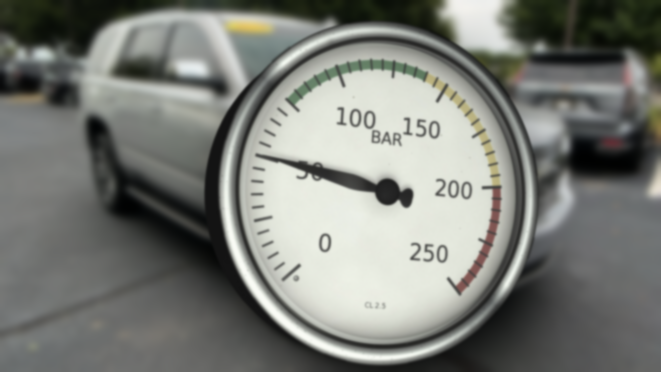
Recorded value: 50
